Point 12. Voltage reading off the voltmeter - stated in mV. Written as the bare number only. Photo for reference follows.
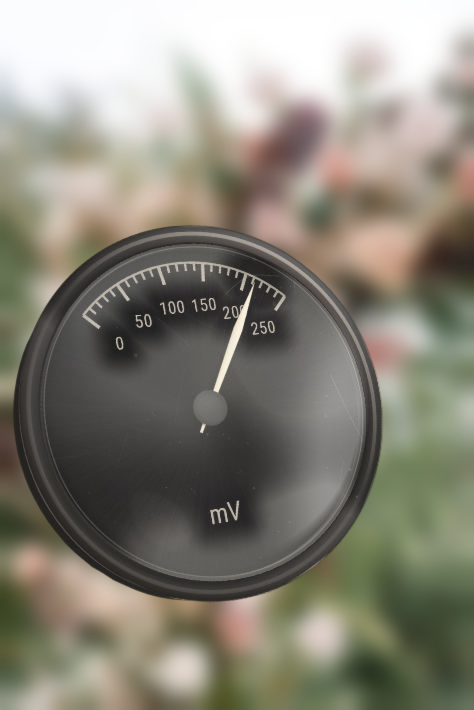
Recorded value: 210
